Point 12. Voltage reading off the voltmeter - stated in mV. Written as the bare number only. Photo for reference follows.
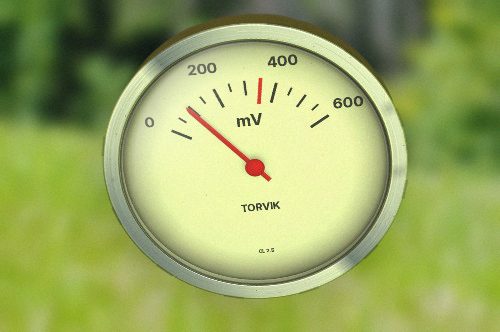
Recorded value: 100
